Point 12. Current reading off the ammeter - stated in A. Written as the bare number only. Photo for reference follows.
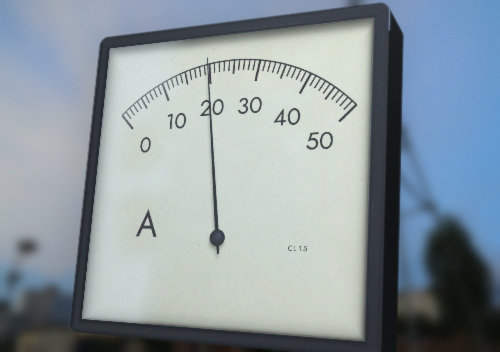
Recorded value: 20
